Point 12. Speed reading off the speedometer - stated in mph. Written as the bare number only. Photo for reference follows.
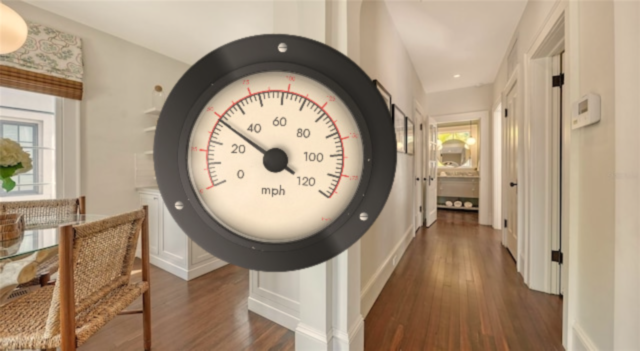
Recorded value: 30
